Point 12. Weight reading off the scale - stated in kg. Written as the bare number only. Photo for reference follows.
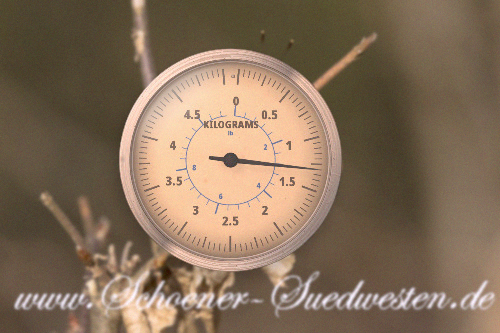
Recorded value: 1.3
